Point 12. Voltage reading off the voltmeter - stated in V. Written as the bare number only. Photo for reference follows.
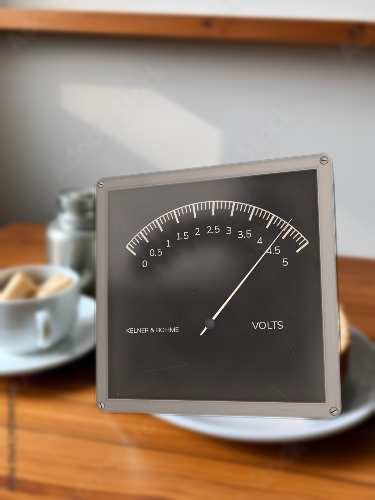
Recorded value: 4.4
